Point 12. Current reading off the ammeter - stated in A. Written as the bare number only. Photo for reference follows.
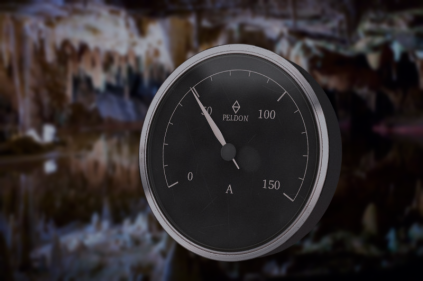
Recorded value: 50
